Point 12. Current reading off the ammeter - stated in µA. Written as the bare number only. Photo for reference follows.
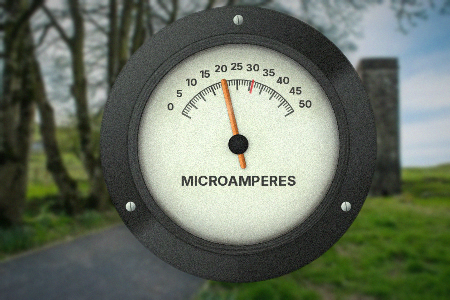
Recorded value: 20
